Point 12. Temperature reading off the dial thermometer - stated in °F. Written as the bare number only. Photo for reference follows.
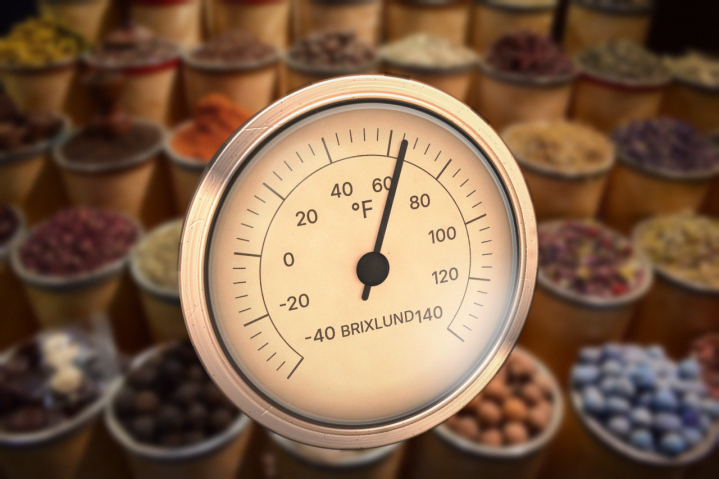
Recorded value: 64
